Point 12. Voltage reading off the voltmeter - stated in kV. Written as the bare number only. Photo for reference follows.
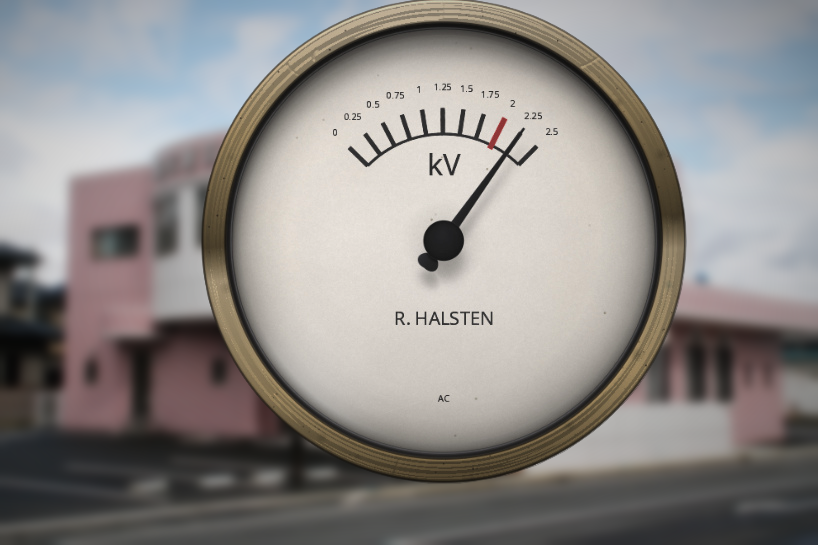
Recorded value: 2.25
